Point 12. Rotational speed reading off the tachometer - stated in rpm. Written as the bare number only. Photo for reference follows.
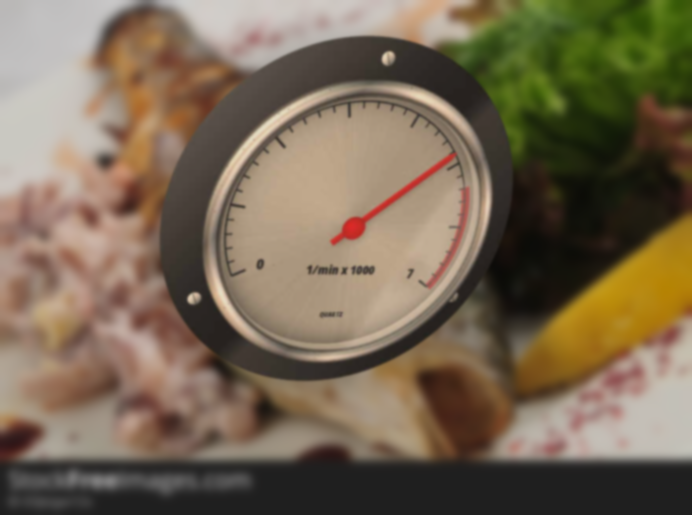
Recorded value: 4800
